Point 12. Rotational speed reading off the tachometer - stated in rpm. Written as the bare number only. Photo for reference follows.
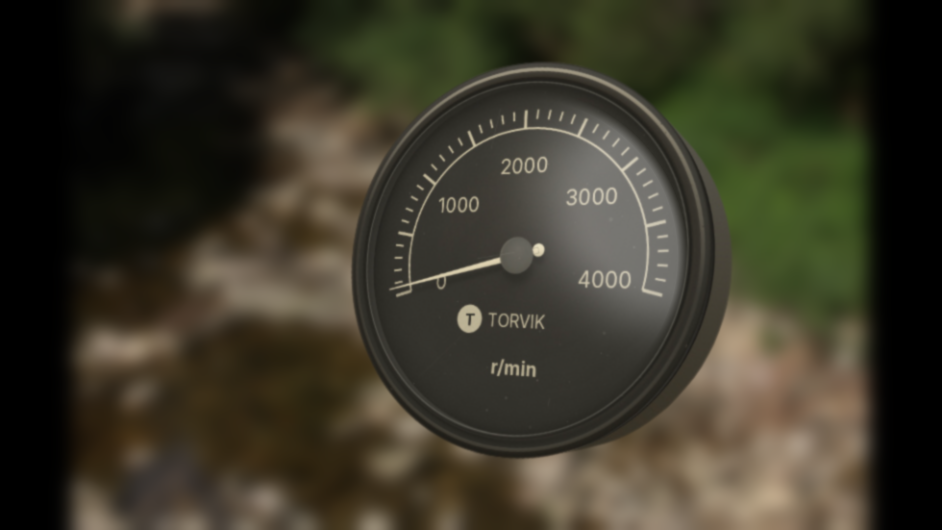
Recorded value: 50
